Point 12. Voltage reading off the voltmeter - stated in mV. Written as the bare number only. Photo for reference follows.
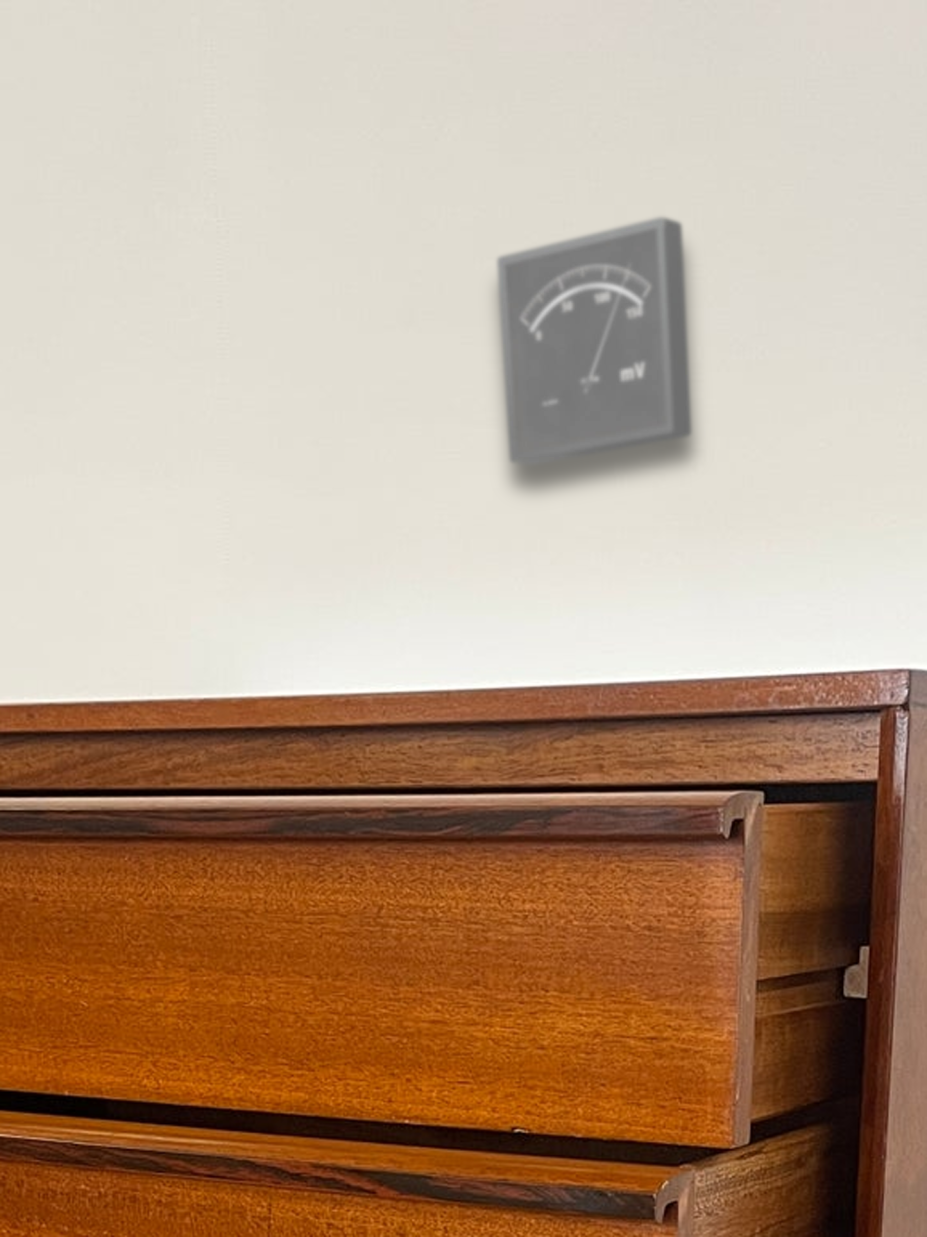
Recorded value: 125
